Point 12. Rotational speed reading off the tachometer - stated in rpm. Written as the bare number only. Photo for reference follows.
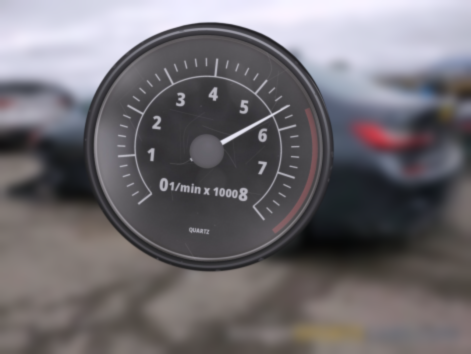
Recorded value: 5600
